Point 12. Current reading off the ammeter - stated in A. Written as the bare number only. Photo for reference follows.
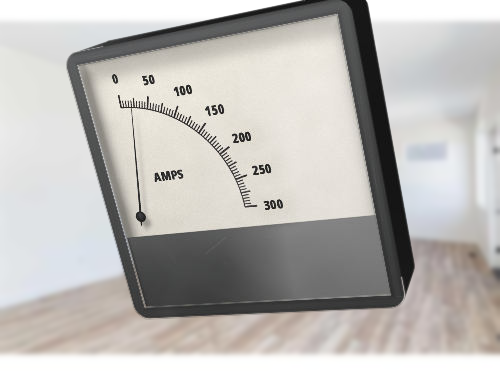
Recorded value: 25
